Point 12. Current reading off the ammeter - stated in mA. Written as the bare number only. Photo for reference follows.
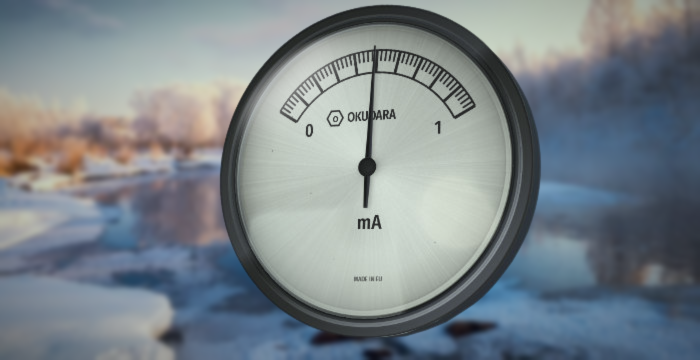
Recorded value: 0.5
